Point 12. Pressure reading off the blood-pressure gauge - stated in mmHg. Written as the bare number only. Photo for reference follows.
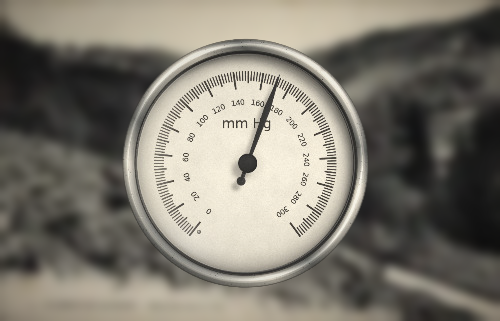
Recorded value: 170
